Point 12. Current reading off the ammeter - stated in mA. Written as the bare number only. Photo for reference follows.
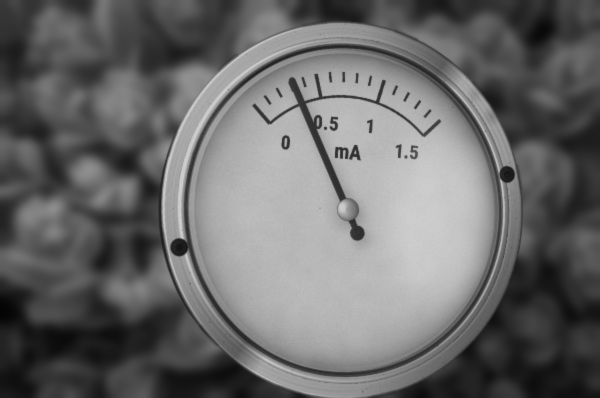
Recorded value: 0.3
